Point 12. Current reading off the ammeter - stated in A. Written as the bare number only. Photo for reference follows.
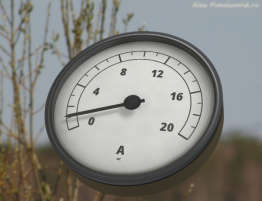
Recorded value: 1
